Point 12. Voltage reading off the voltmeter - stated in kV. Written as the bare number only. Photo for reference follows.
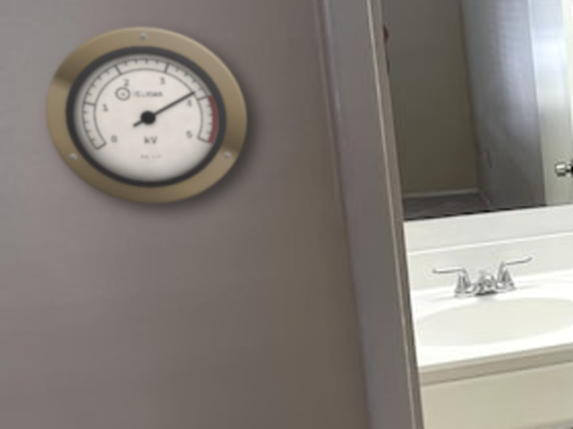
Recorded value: 3.8
